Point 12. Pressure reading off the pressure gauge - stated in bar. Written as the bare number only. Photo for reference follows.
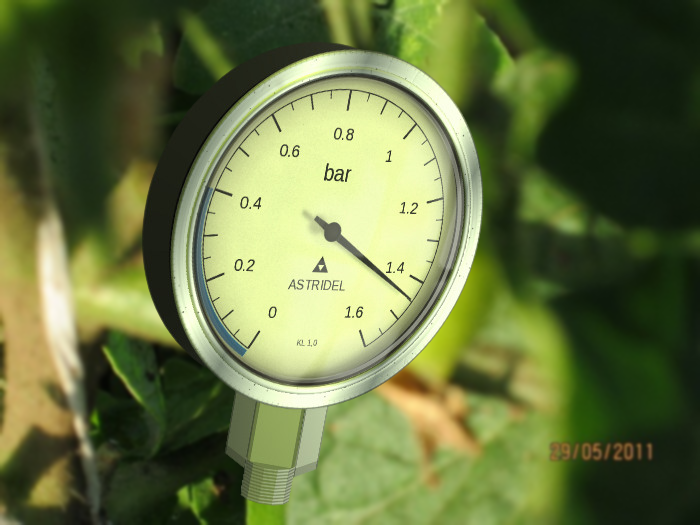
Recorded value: 1.45
